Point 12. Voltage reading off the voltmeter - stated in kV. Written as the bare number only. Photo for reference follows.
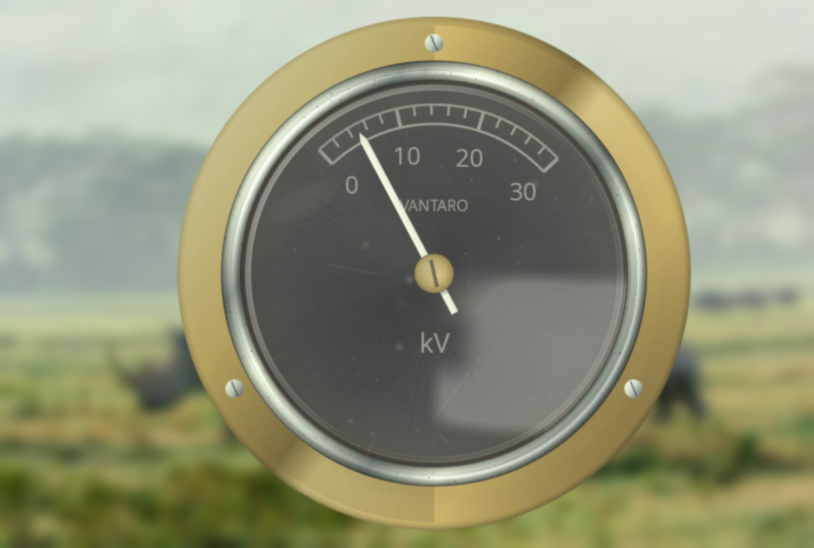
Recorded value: 5
